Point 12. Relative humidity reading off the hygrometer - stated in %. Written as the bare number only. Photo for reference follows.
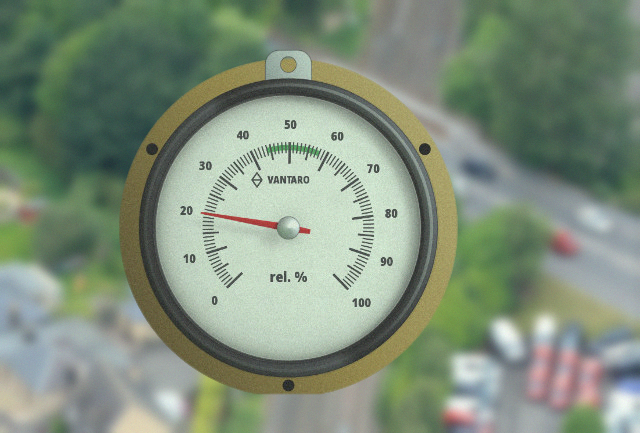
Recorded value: 20
